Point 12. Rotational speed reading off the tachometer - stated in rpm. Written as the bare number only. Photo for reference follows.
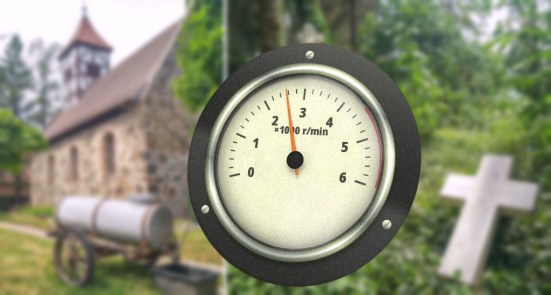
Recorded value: 2600
